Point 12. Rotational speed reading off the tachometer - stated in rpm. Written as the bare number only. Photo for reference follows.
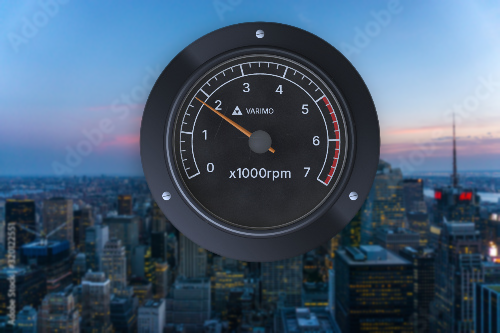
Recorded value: 1800
